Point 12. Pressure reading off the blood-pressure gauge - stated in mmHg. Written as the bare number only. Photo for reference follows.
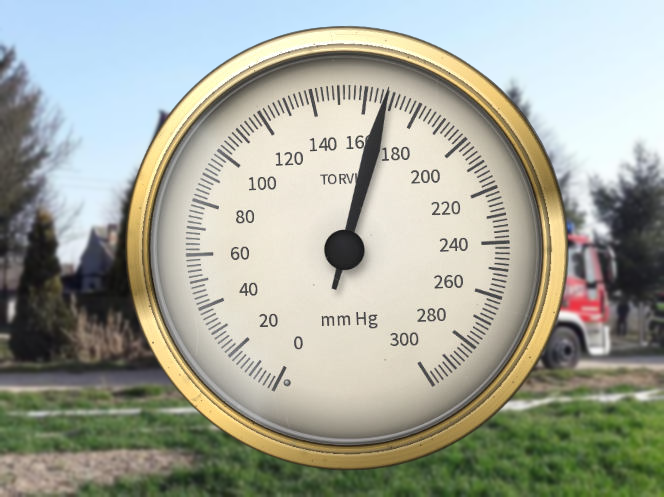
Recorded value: 168
